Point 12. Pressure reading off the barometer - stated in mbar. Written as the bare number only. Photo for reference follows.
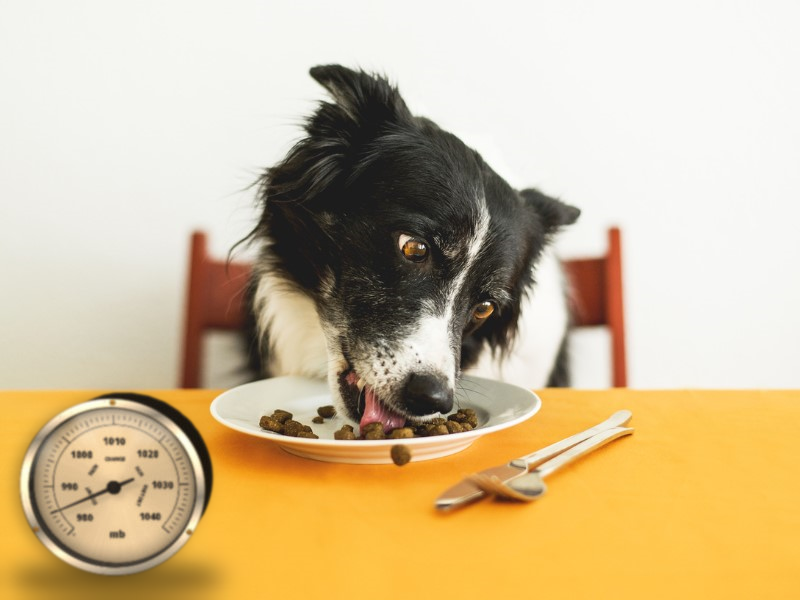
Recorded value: 985
